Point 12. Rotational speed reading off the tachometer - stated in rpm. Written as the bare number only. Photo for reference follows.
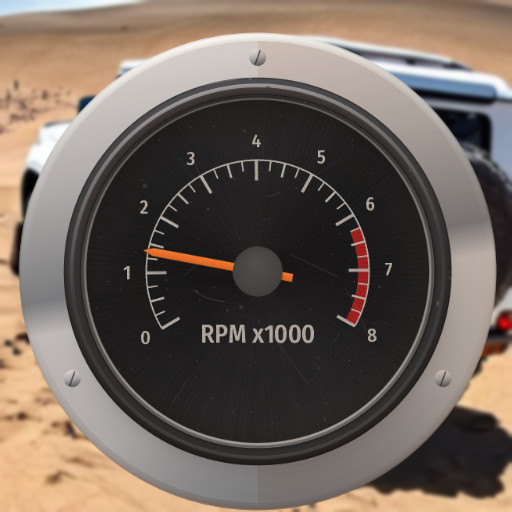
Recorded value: 1375
